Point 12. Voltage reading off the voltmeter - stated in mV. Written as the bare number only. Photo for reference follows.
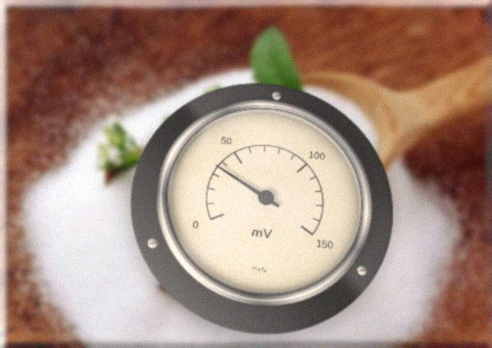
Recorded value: 35
